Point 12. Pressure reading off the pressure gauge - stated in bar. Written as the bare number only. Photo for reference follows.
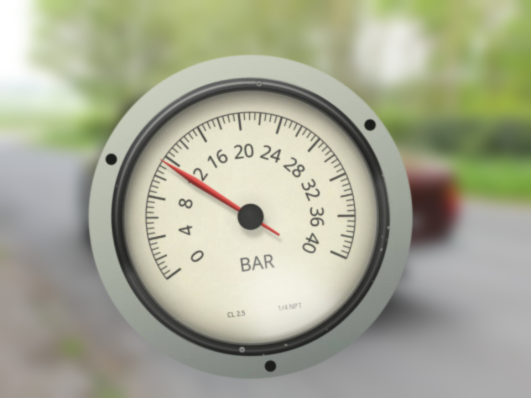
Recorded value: 11.5
